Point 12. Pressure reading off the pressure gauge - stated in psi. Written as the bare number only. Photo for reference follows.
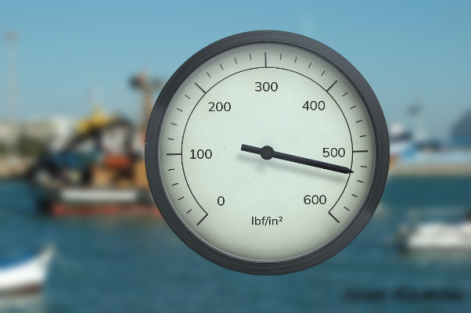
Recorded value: 530
